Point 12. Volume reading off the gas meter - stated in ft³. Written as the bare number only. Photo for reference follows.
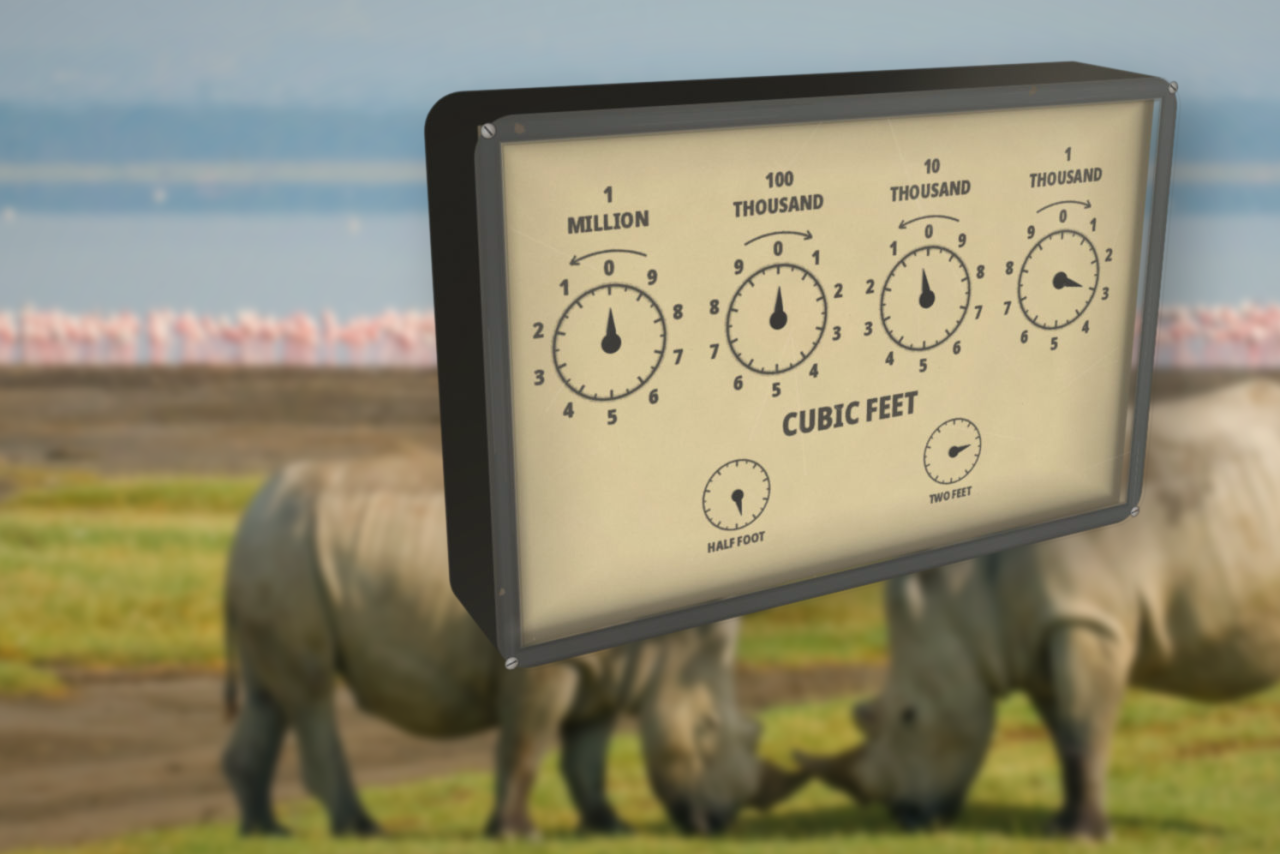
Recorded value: 300
